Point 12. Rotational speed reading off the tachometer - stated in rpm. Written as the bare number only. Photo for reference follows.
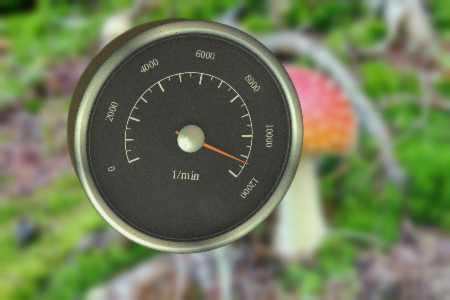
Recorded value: 11250
